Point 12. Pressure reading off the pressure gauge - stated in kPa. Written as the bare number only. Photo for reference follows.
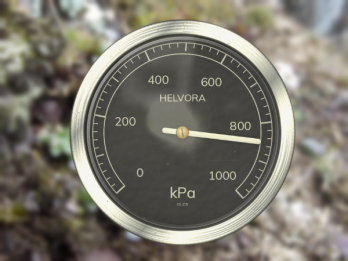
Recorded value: 850
